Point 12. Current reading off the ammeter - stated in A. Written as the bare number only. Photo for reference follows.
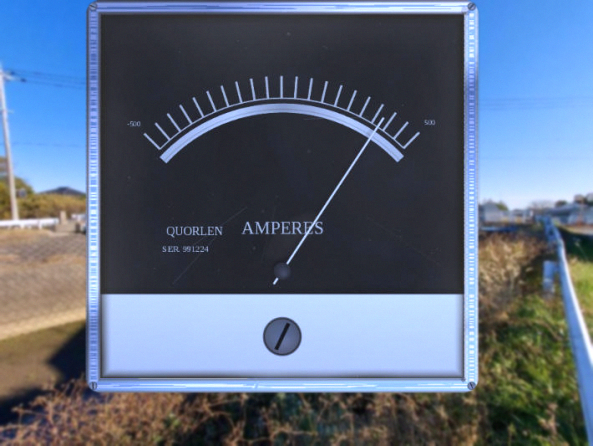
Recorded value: 375
